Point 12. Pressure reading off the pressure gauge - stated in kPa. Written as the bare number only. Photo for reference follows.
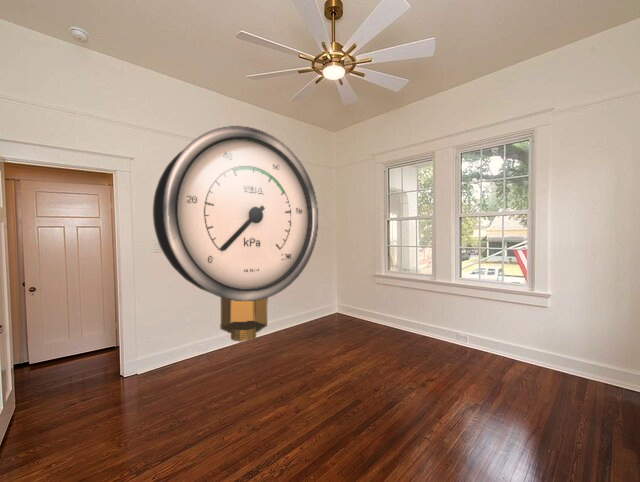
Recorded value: 0
